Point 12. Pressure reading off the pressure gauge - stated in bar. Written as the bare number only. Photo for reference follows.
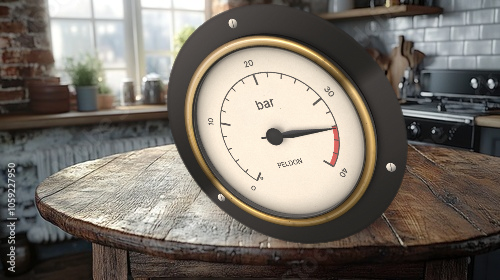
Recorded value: 34
